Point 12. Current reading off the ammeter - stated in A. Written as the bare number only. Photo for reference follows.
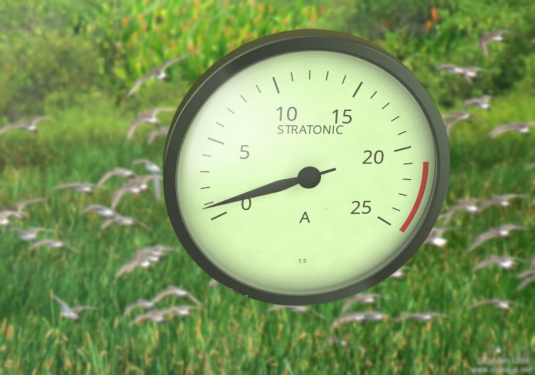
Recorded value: 1
